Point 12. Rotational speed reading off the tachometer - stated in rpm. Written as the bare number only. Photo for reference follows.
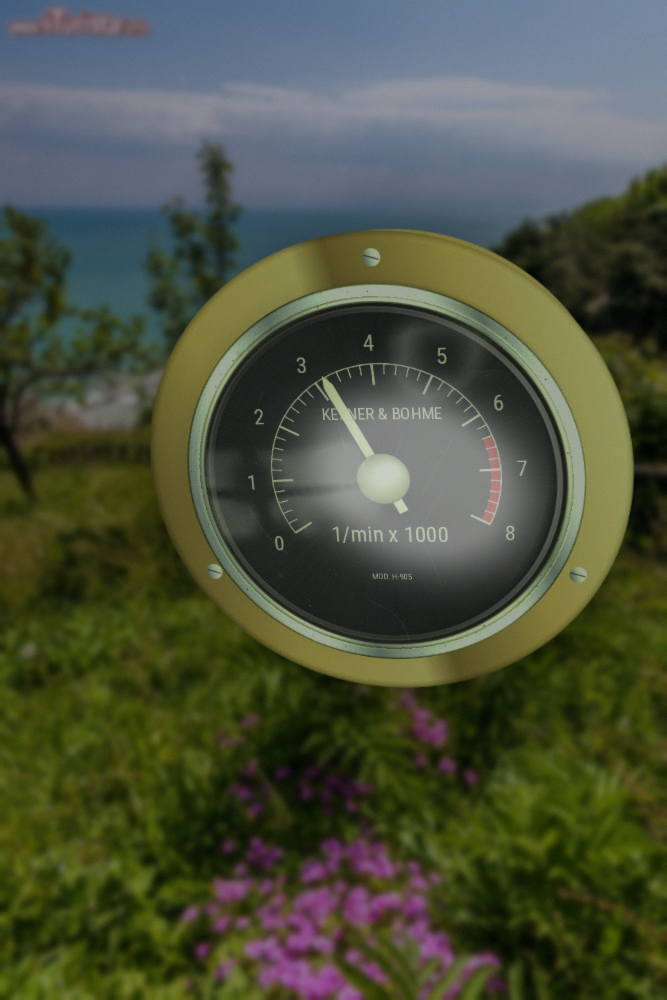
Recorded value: 3200
